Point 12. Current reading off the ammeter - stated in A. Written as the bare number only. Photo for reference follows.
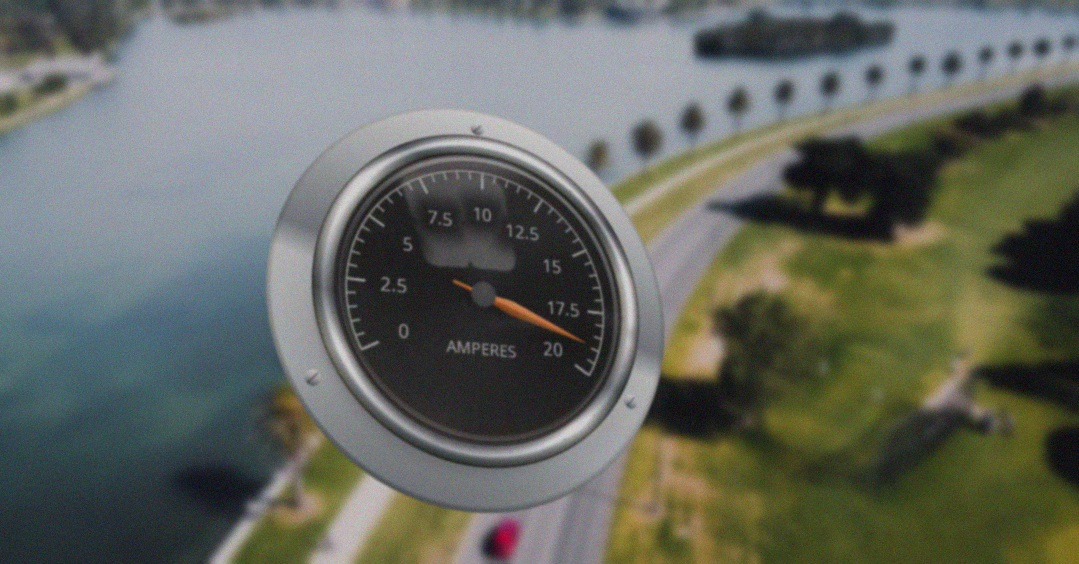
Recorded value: 19
